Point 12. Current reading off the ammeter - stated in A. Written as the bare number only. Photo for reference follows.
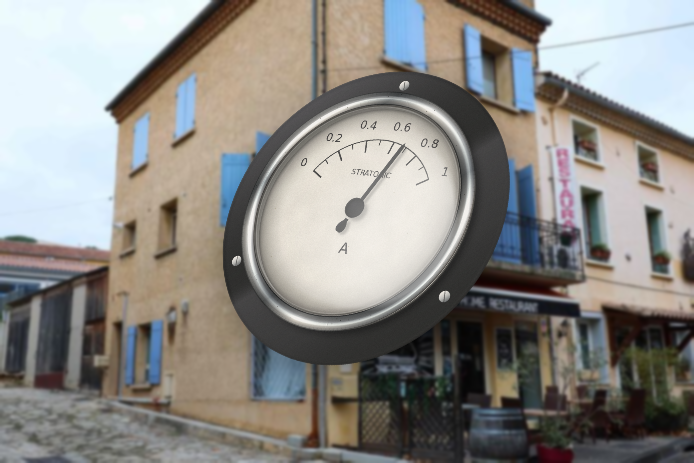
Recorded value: 0.7
